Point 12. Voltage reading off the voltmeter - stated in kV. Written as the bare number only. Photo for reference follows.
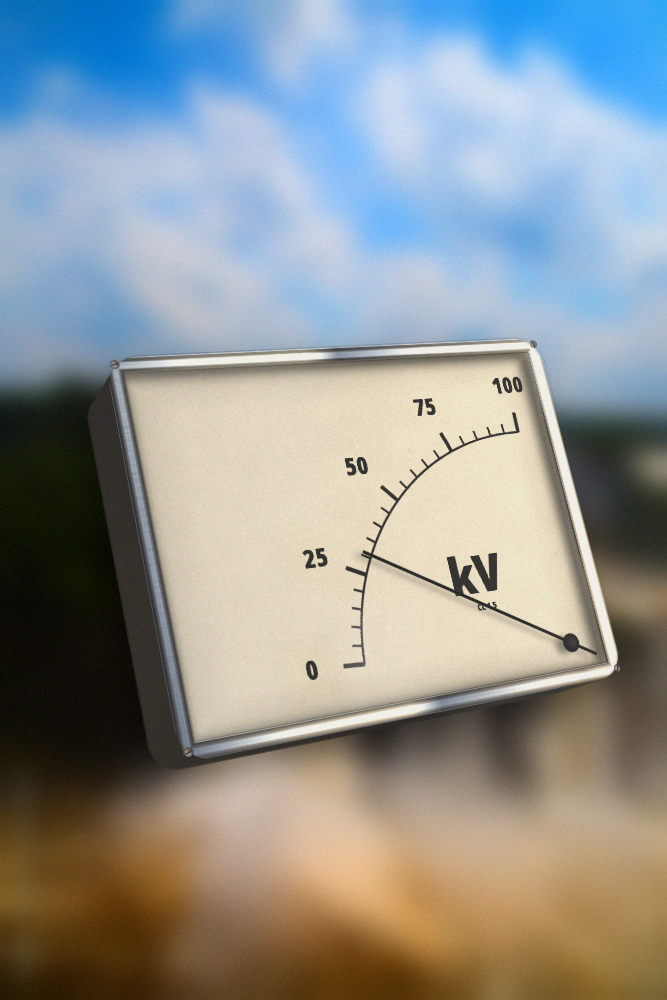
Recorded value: 30
